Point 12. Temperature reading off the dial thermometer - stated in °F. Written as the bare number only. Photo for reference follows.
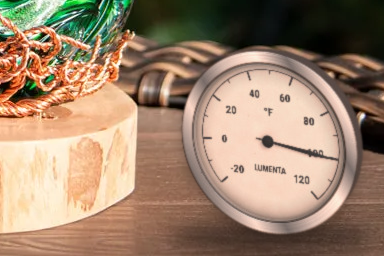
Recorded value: 100
